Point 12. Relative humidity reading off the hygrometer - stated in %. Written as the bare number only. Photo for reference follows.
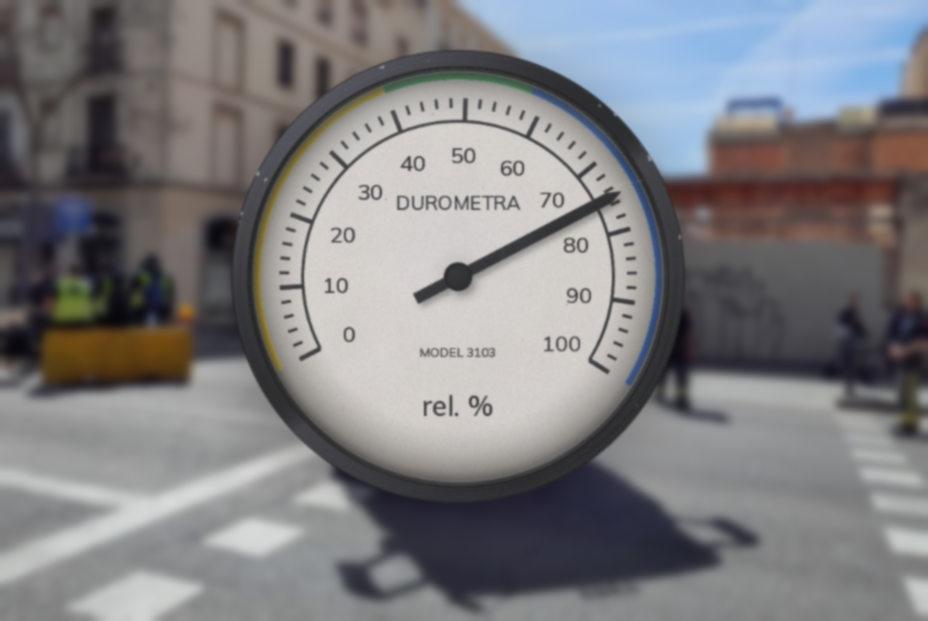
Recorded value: 75
